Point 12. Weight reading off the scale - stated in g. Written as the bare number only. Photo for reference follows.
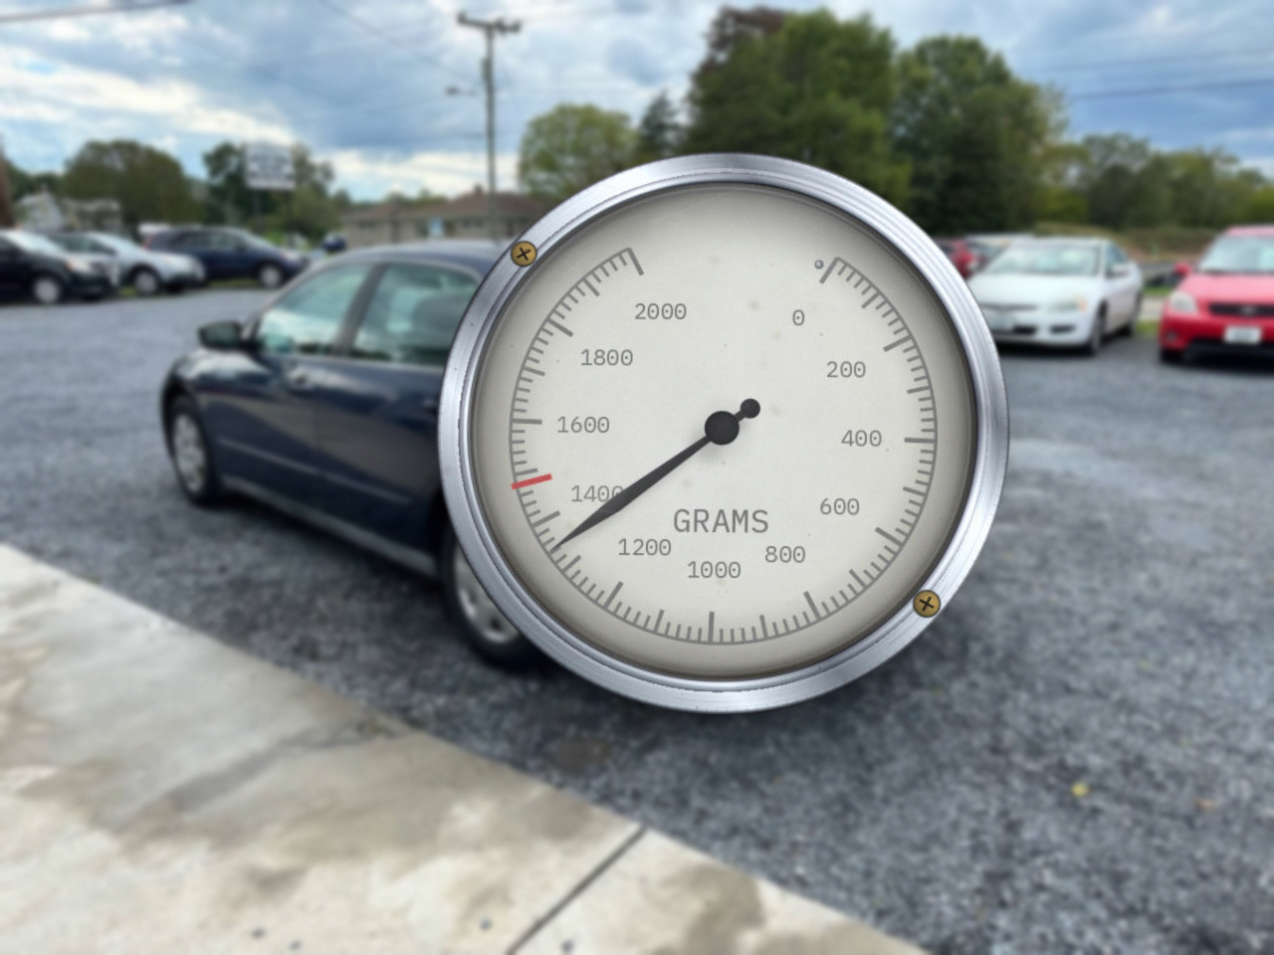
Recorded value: 1340
